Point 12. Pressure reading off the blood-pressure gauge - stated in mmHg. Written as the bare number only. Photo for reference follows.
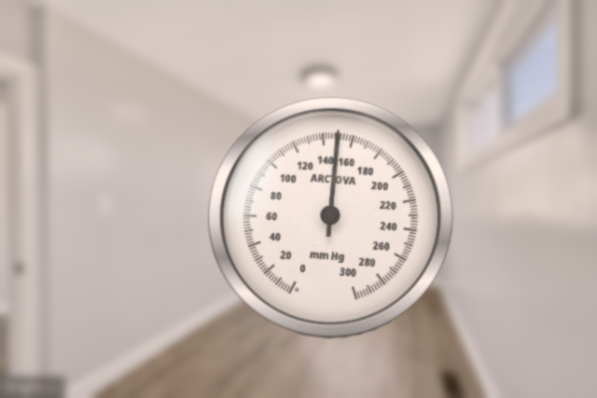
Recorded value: 150
